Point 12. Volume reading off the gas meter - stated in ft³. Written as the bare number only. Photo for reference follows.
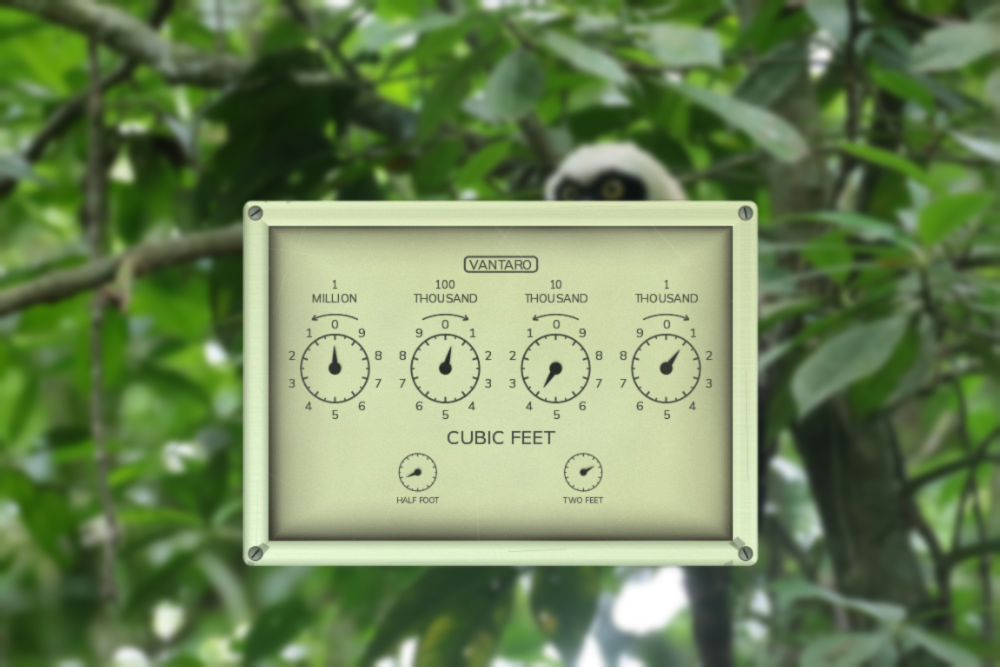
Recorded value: 4100
